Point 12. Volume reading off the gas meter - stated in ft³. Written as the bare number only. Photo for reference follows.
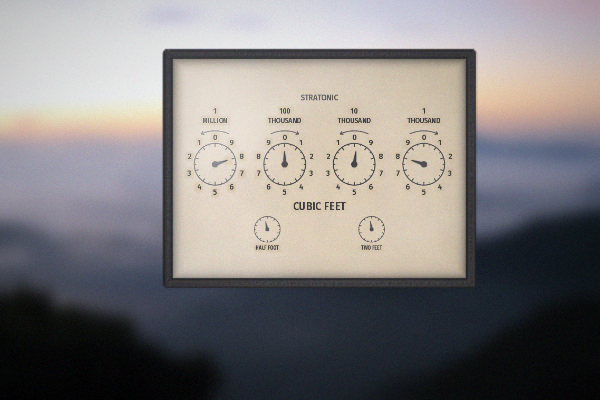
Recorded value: 799800
